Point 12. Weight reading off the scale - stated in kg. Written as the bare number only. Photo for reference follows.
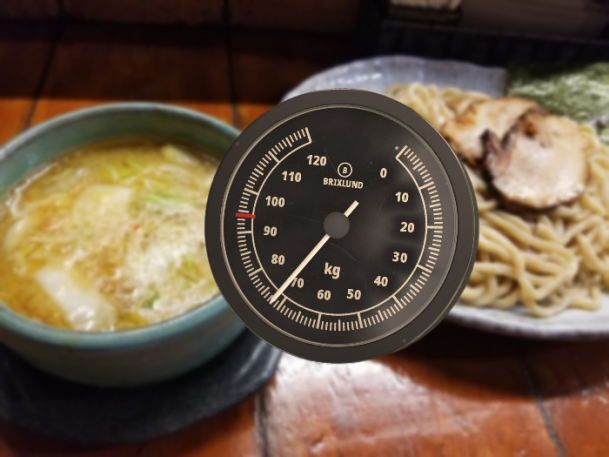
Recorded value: 72
